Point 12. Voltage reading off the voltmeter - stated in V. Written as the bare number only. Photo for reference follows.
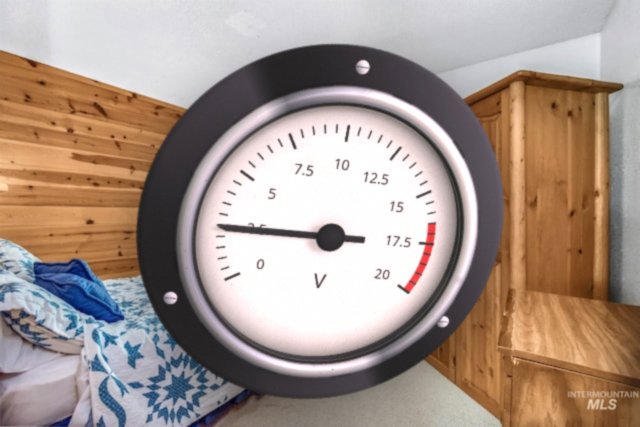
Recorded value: 2.5
